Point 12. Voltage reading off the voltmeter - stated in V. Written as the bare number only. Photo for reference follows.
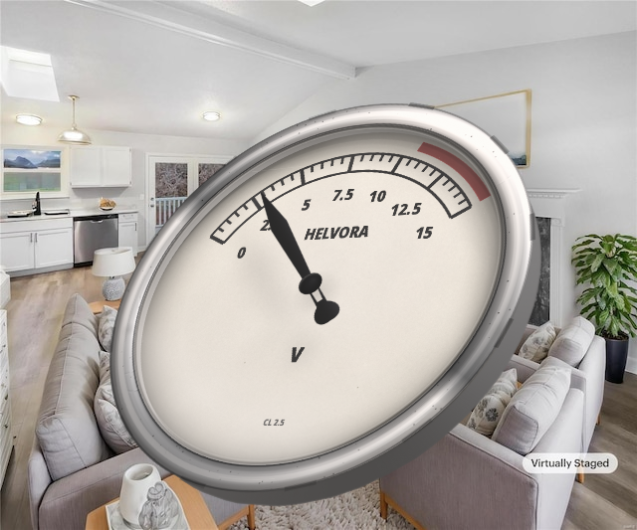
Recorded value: 3
